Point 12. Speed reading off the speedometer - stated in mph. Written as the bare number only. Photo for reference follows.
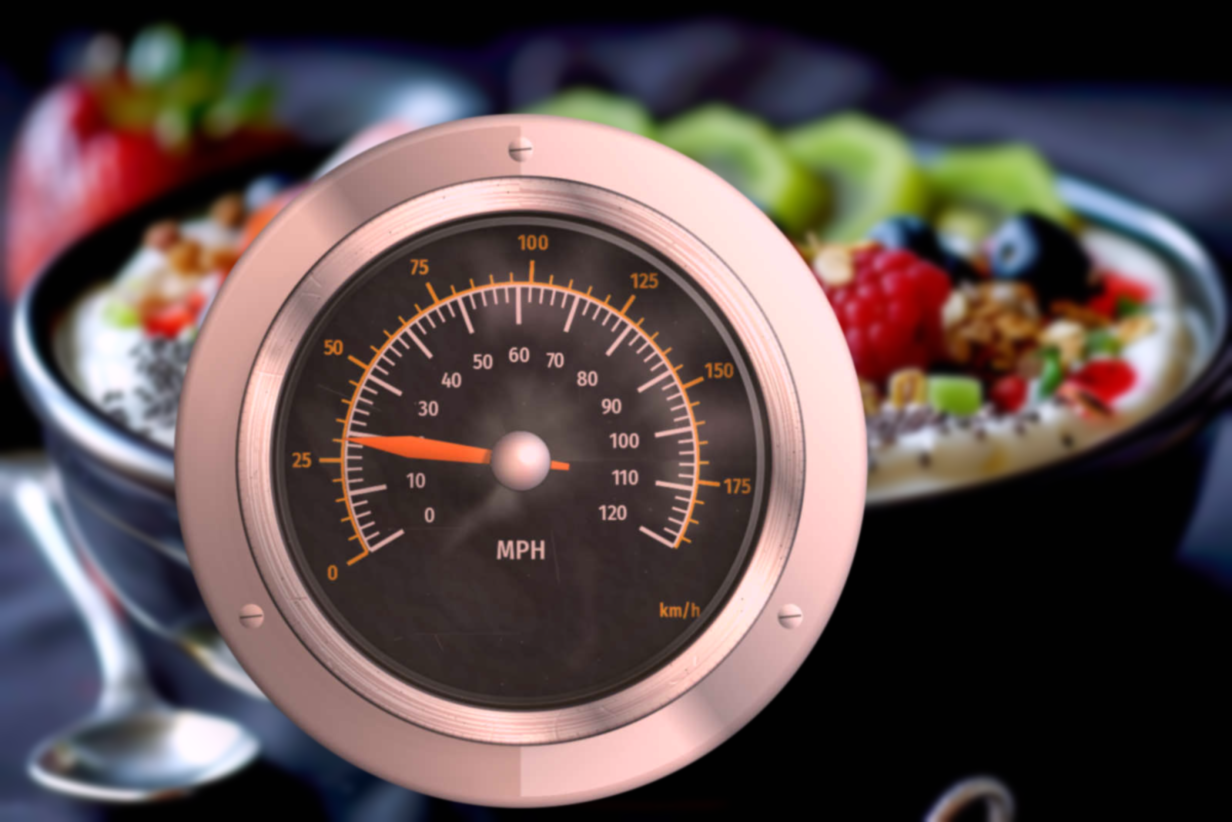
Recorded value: 19
